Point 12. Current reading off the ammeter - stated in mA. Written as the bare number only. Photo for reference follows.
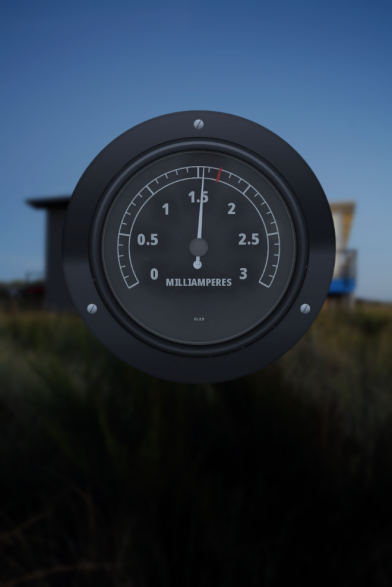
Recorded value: 1.55
